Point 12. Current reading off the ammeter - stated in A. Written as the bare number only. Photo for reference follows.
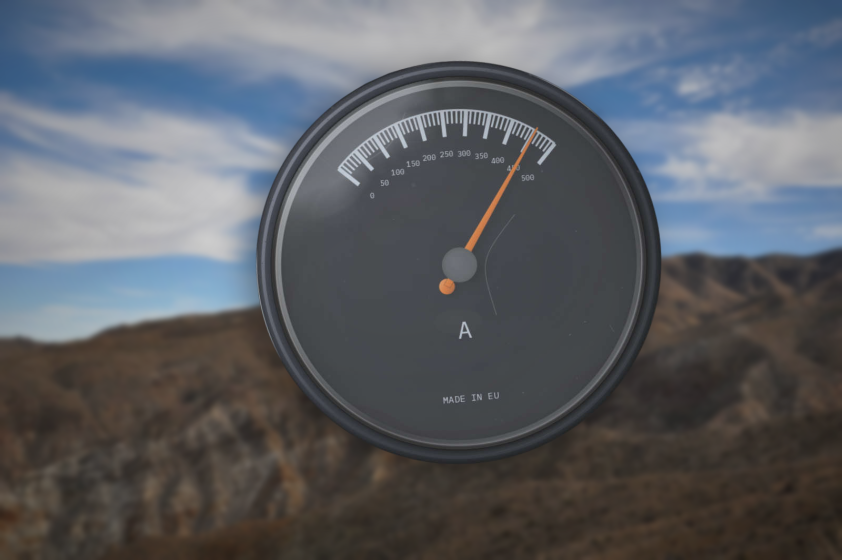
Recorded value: 450
